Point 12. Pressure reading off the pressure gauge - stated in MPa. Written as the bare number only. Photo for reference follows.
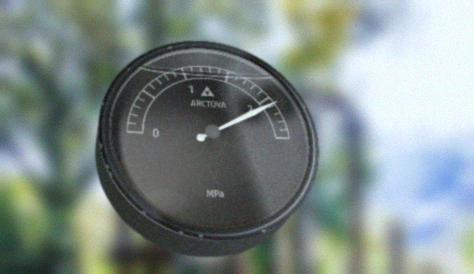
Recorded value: 2.1
